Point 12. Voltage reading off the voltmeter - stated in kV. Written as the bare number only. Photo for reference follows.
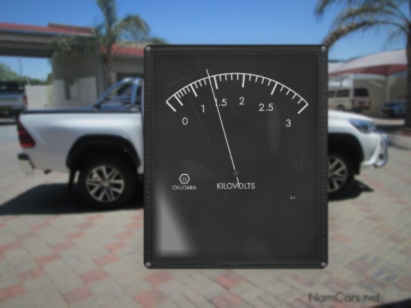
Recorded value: 1.4
